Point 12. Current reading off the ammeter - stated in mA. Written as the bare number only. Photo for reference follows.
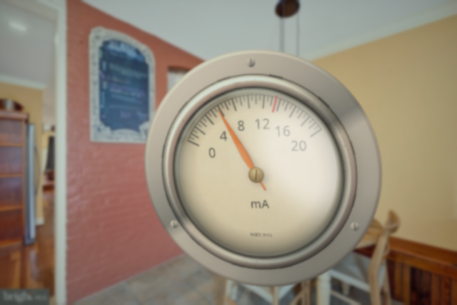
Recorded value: 6
